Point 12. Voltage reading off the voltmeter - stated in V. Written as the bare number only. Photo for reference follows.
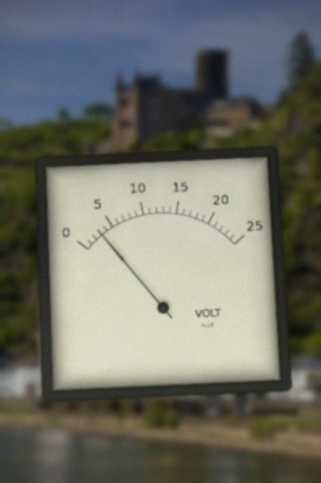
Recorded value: 3
